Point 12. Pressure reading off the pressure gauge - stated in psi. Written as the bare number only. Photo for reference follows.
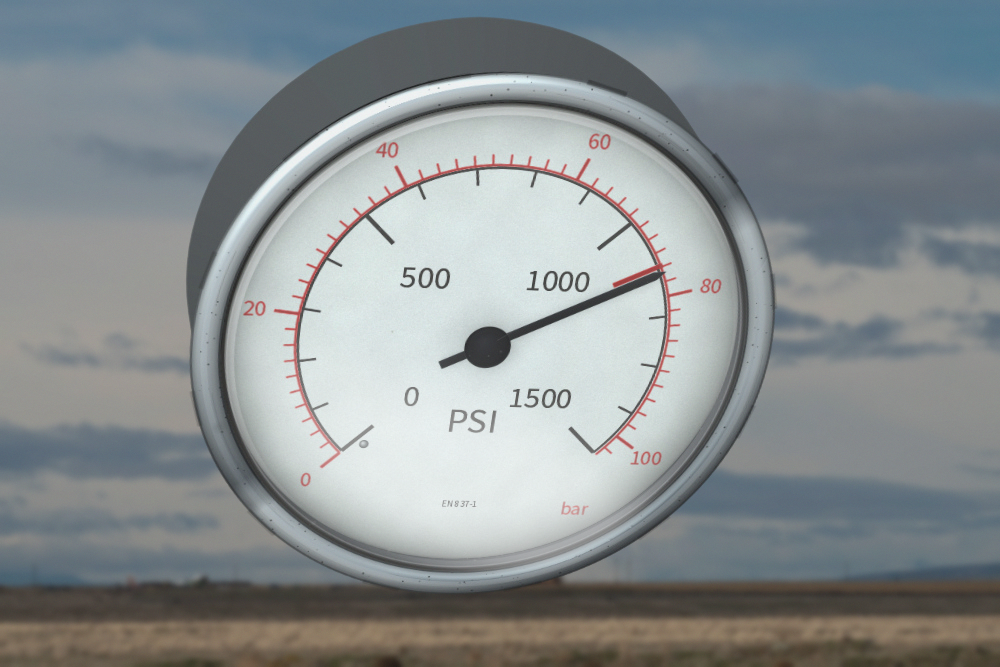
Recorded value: 1100
